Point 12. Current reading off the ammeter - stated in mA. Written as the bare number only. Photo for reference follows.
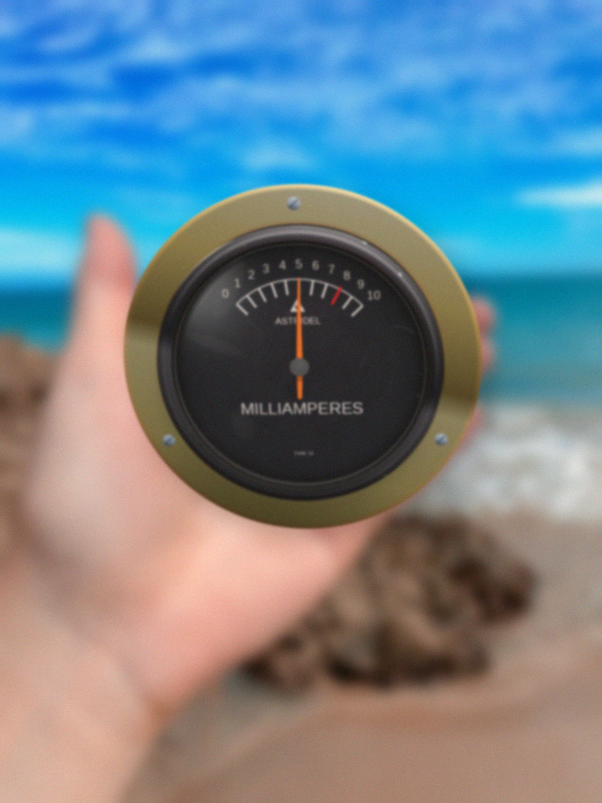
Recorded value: 5
